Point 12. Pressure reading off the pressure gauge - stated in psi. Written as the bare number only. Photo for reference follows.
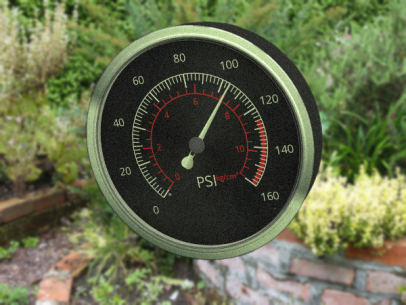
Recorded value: 104
